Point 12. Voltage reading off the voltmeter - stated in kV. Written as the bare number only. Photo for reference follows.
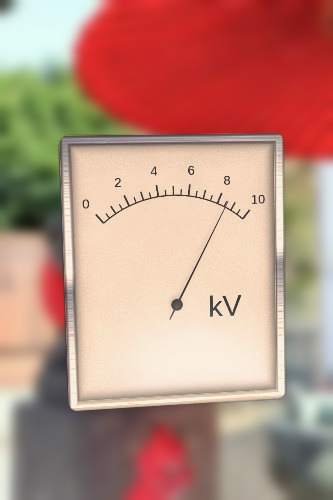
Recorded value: 8.5
